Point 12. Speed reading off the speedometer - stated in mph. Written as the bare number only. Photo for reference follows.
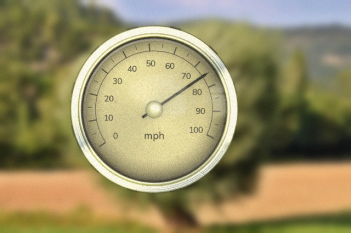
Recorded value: 75
